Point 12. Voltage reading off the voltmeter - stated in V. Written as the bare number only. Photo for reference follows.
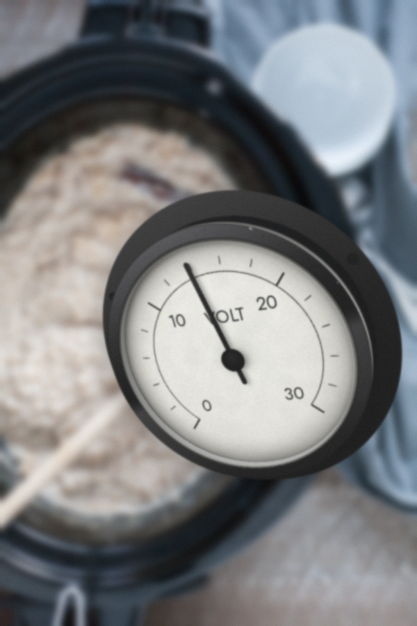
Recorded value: 14
